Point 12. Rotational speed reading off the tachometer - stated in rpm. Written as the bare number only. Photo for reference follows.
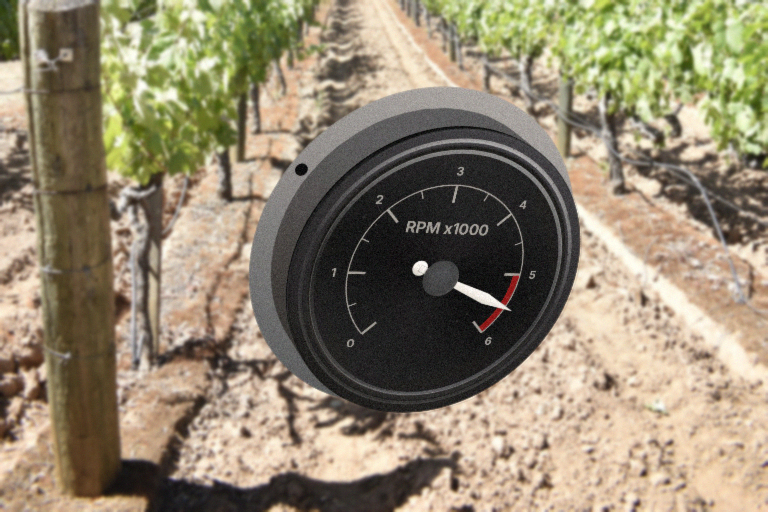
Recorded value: 5500
